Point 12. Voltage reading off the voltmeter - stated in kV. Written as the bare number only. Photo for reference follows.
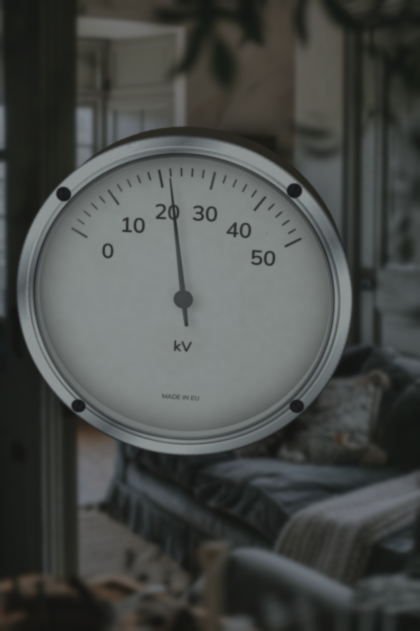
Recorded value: 22
